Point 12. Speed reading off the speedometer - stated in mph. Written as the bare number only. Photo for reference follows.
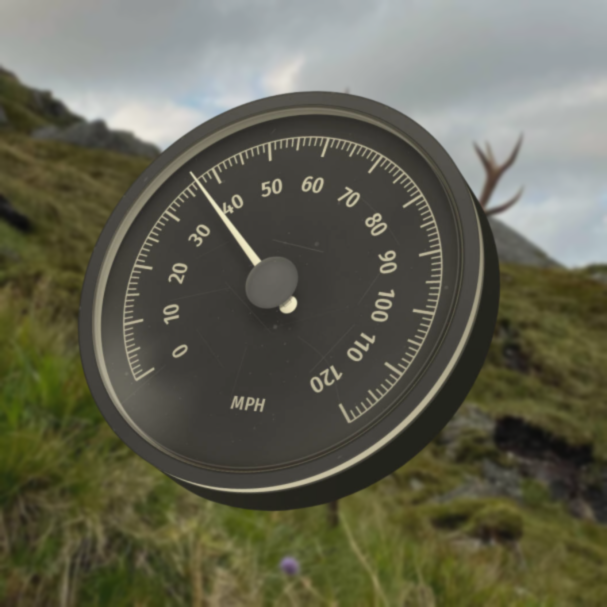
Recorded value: 37
